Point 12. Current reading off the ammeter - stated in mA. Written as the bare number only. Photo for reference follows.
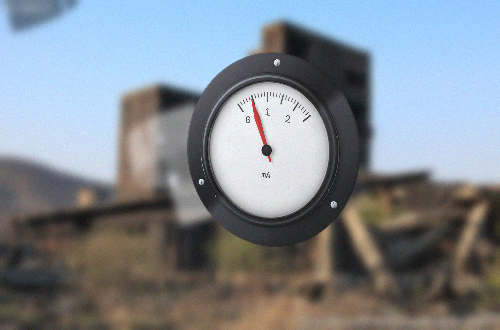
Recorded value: 0.5
